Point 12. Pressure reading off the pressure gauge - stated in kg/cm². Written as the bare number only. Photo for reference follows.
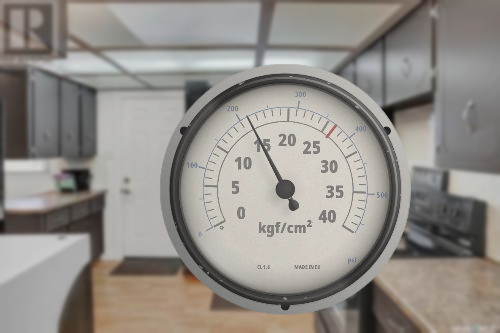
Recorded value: 15
